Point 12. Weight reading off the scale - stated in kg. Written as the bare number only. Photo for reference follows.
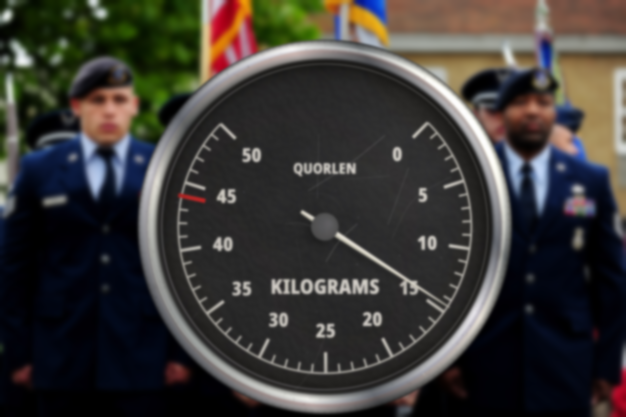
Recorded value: 14.5
